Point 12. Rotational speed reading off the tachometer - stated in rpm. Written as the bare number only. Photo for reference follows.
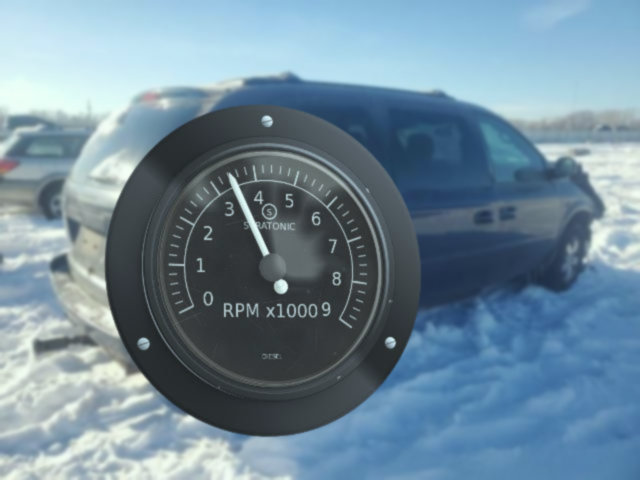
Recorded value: 3400
